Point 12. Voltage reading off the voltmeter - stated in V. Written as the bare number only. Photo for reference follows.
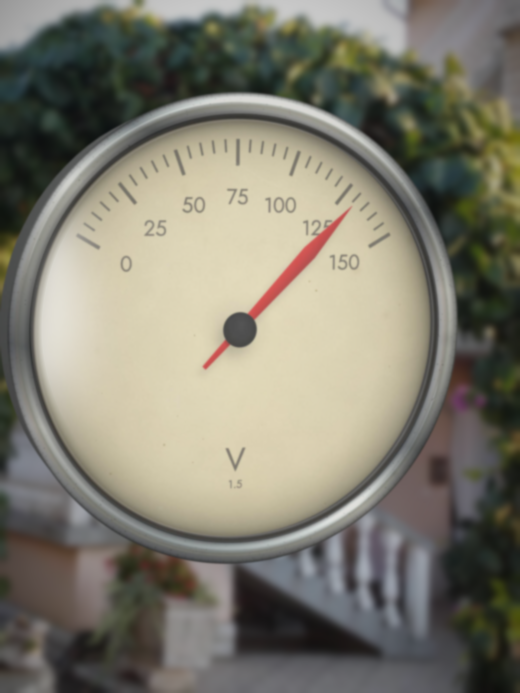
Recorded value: 130
